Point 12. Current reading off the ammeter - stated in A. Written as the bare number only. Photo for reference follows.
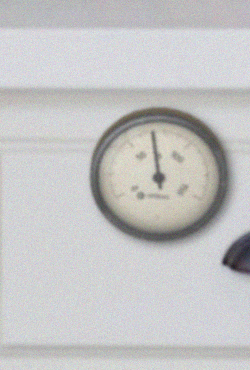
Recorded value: 70
